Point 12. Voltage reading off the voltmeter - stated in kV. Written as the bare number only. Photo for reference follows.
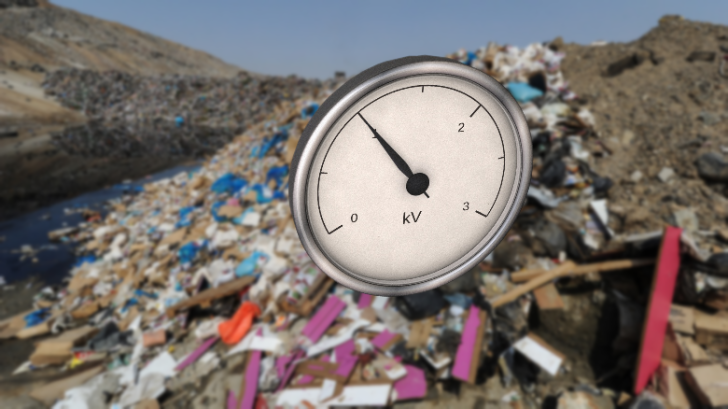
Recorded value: 1
